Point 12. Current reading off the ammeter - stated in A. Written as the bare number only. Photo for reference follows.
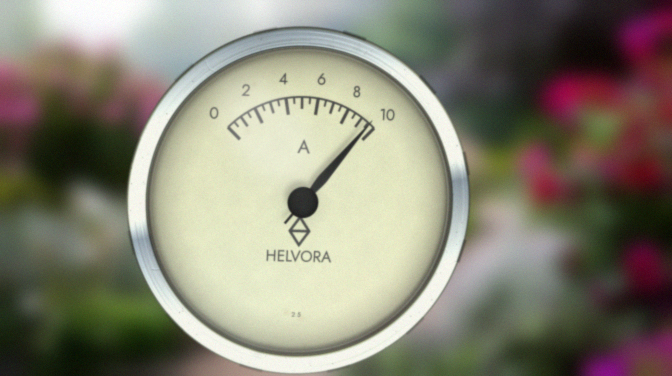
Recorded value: 9.5
